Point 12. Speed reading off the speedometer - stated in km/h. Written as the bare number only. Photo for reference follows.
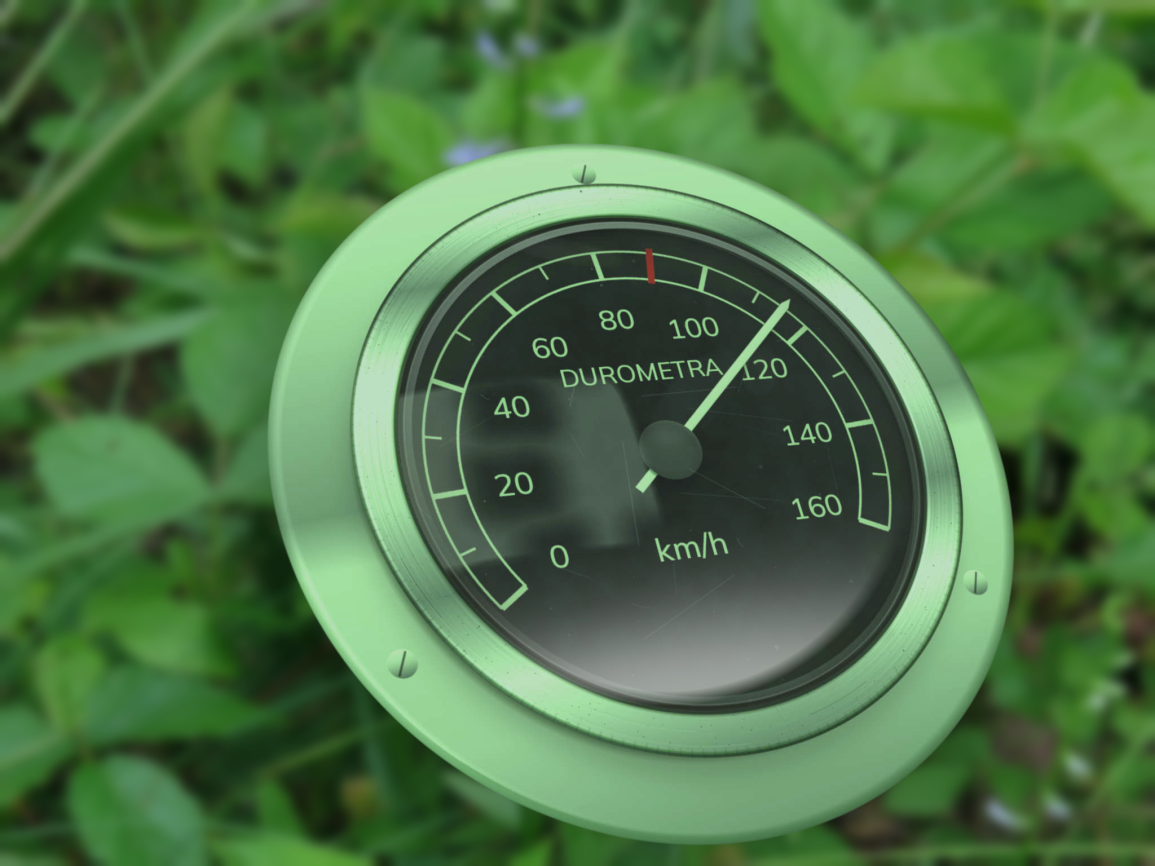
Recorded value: 115
